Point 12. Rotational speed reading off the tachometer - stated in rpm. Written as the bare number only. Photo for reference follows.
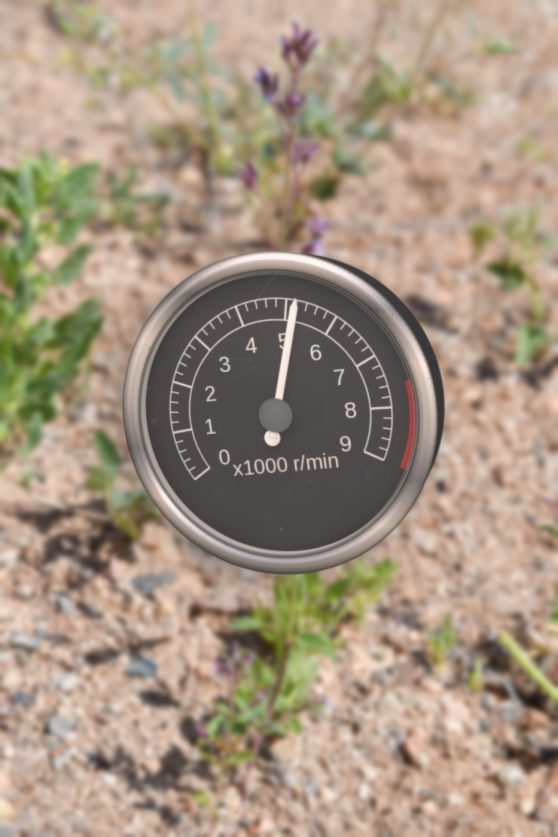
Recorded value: 5200
